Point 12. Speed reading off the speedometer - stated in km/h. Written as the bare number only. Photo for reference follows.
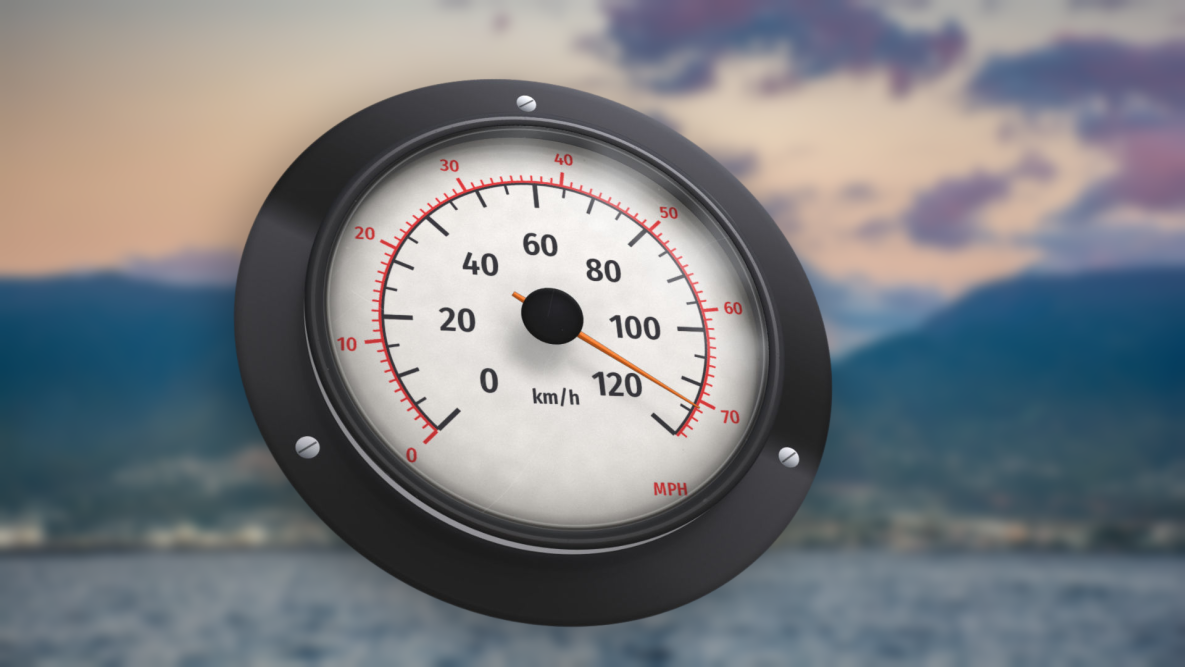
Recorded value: 115
